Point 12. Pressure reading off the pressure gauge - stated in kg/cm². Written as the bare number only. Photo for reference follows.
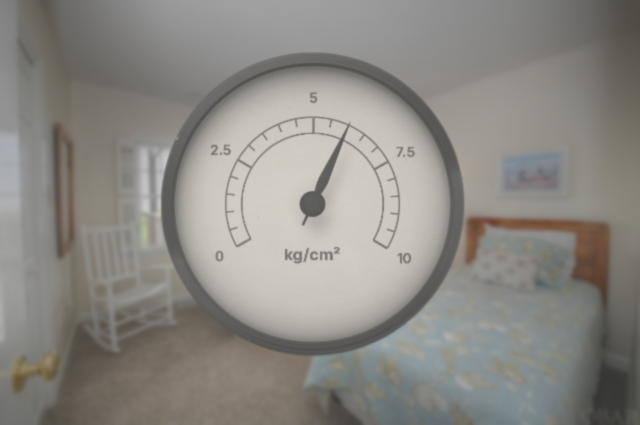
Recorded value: 6
